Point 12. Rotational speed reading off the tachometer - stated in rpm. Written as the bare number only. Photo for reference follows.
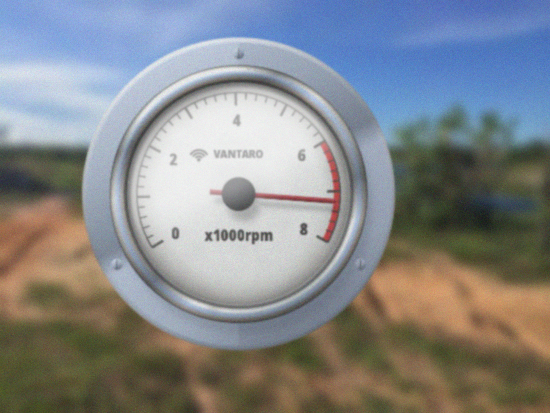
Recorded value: 7200
